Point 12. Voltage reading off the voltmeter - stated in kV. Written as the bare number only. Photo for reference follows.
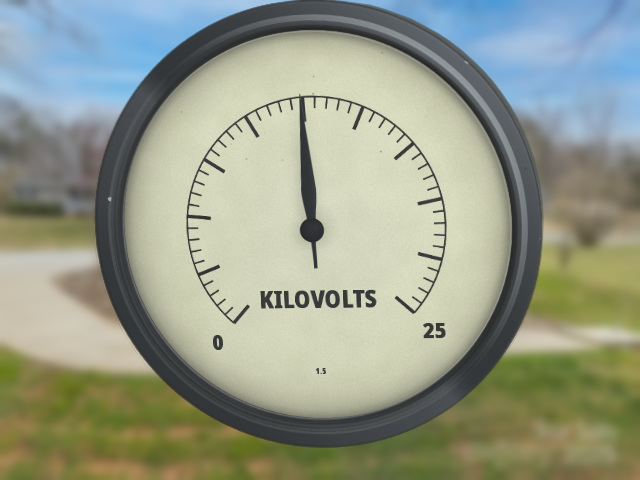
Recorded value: 12.5
